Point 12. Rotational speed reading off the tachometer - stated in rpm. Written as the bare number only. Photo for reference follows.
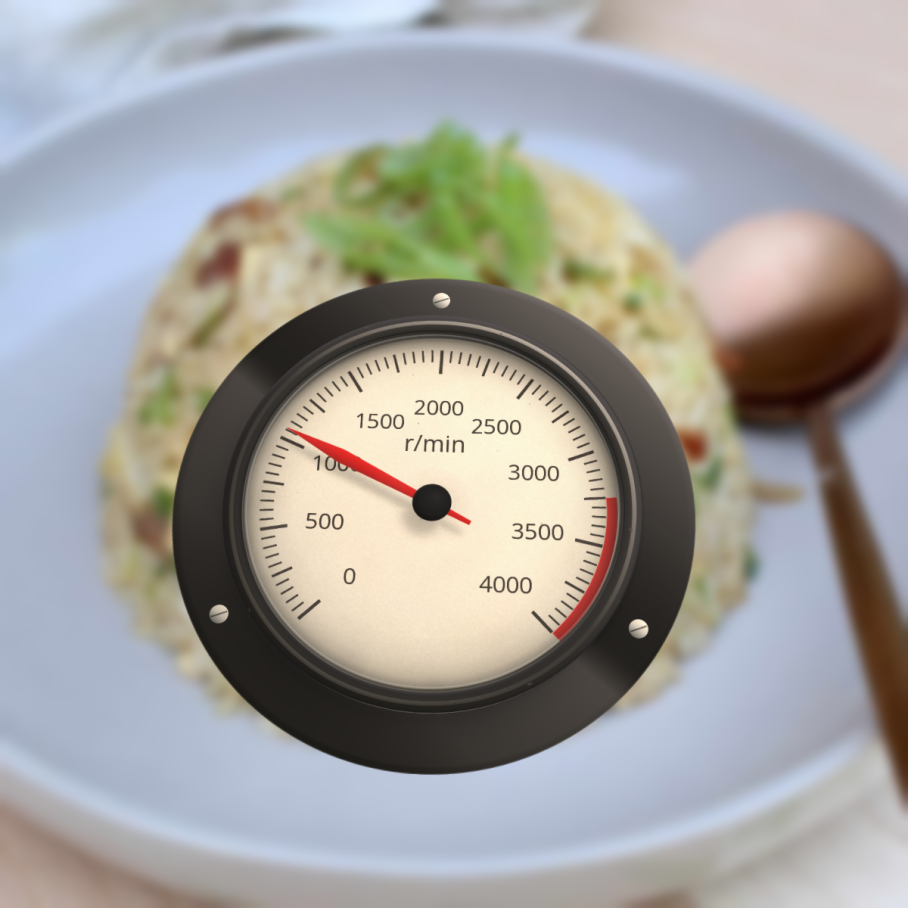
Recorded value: 1050
